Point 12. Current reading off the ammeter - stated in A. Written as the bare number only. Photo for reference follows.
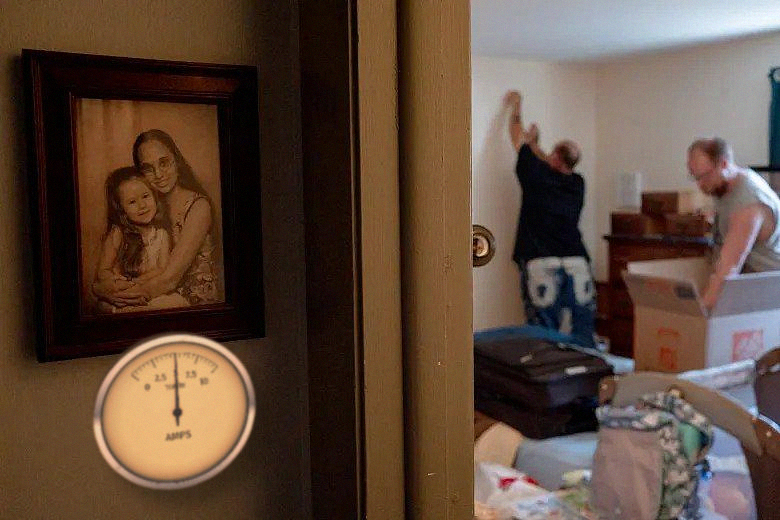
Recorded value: 5
